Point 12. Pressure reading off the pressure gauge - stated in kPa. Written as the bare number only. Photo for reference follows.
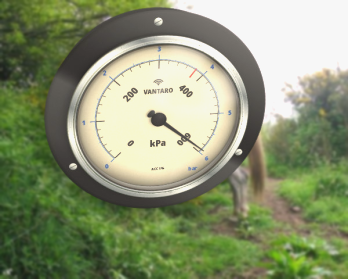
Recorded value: 590
